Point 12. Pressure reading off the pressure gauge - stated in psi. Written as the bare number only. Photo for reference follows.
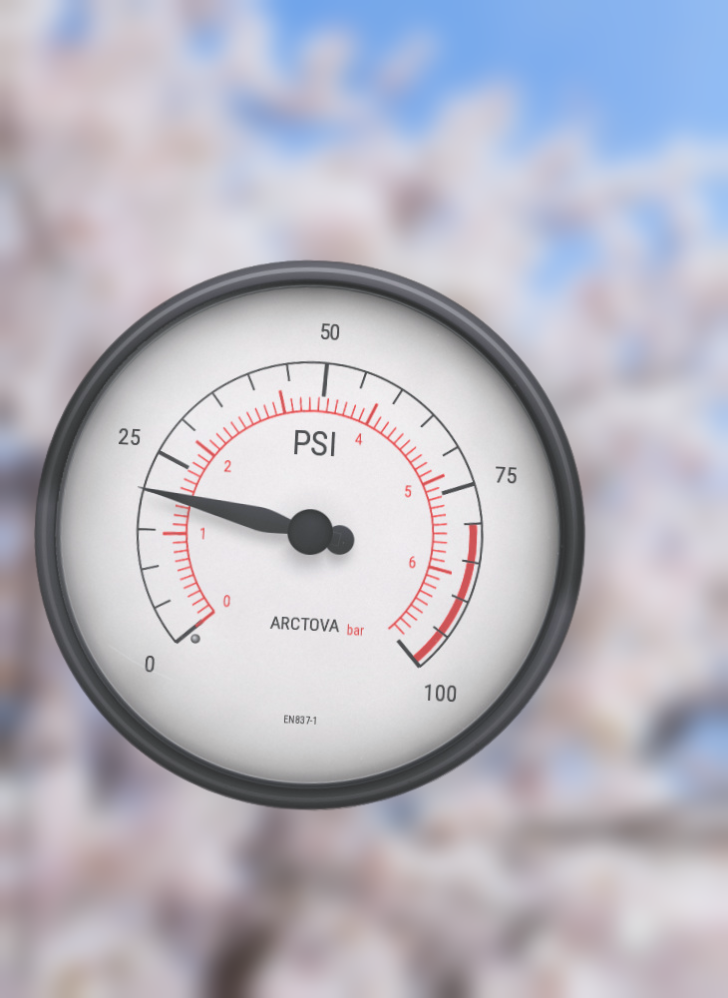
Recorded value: 20
